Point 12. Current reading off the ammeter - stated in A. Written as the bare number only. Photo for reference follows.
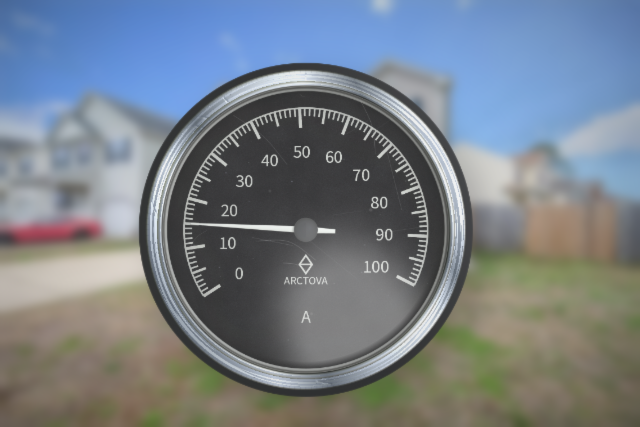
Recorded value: 15
